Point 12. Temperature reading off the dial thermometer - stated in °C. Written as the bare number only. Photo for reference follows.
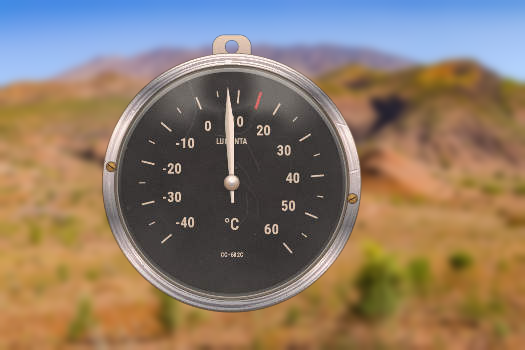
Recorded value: 7.5
